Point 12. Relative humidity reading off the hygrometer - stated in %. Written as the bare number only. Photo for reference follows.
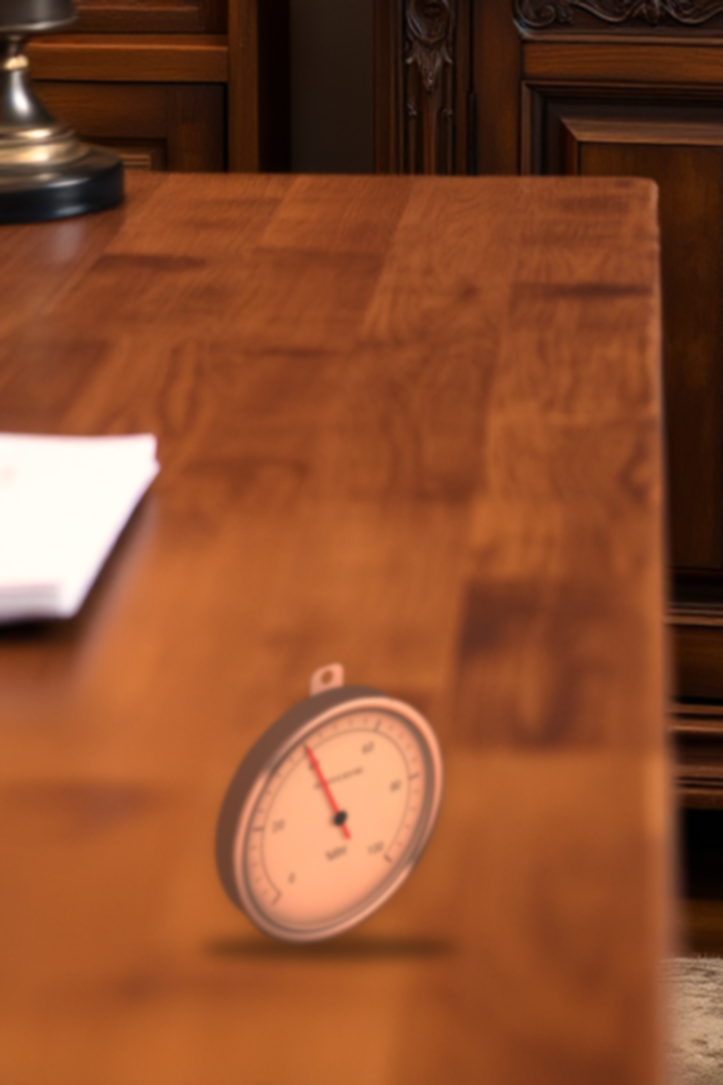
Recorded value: 40
